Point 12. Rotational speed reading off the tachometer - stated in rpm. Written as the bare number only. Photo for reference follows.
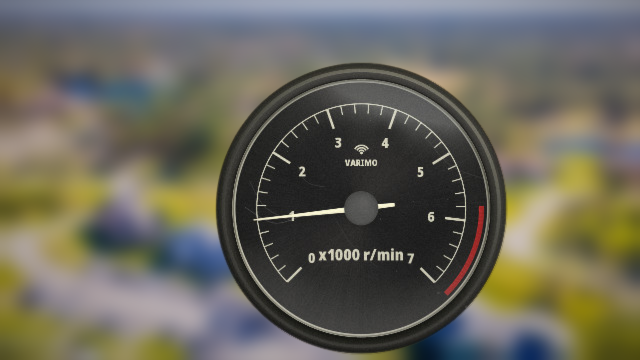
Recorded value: 1000
